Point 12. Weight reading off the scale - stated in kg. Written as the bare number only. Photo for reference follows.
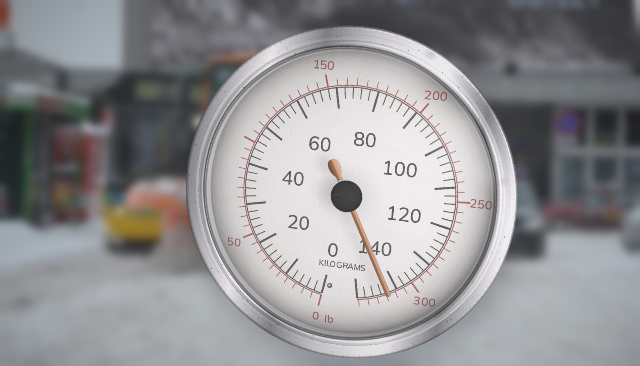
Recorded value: 142
